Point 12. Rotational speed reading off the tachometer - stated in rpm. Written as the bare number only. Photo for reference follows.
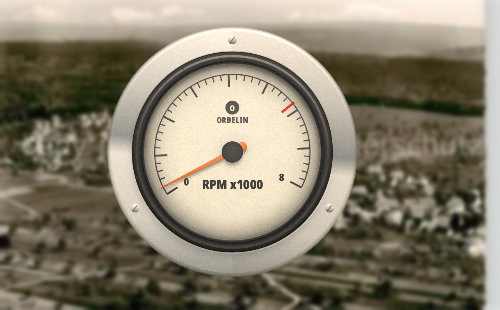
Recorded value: 200
